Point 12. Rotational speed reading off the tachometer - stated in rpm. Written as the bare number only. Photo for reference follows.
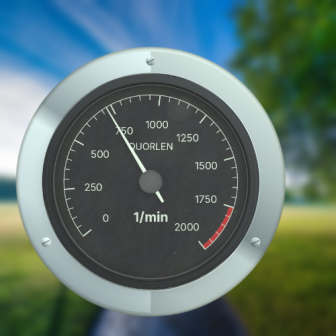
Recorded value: 725
